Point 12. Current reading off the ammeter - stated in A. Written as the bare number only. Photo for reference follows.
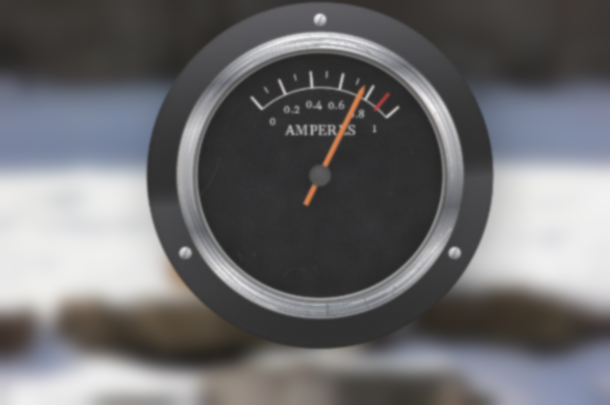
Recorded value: 0.75
